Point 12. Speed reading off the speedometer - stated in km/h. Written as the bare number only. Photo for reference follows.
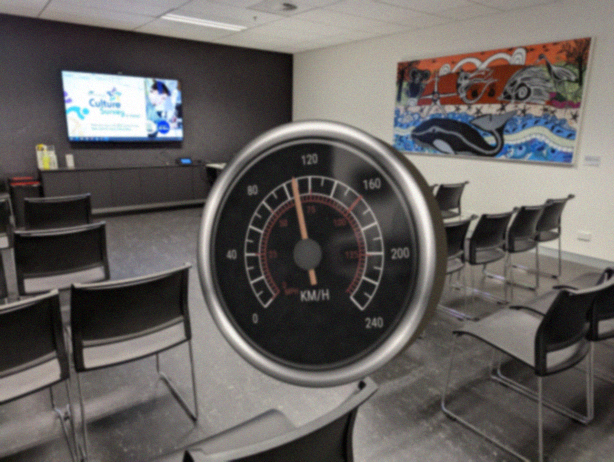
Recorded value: 110
